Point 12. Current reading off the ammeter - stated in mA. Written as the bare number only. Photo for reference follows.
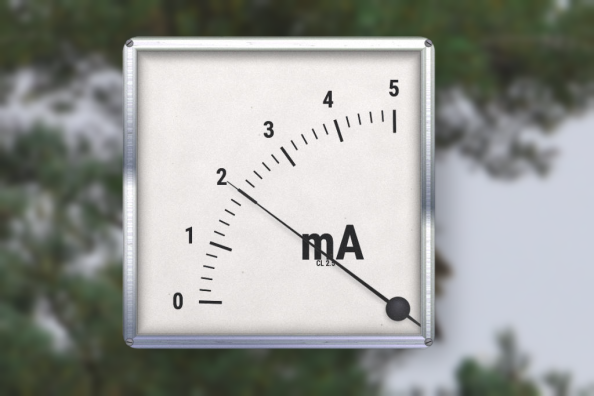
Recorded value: 2
